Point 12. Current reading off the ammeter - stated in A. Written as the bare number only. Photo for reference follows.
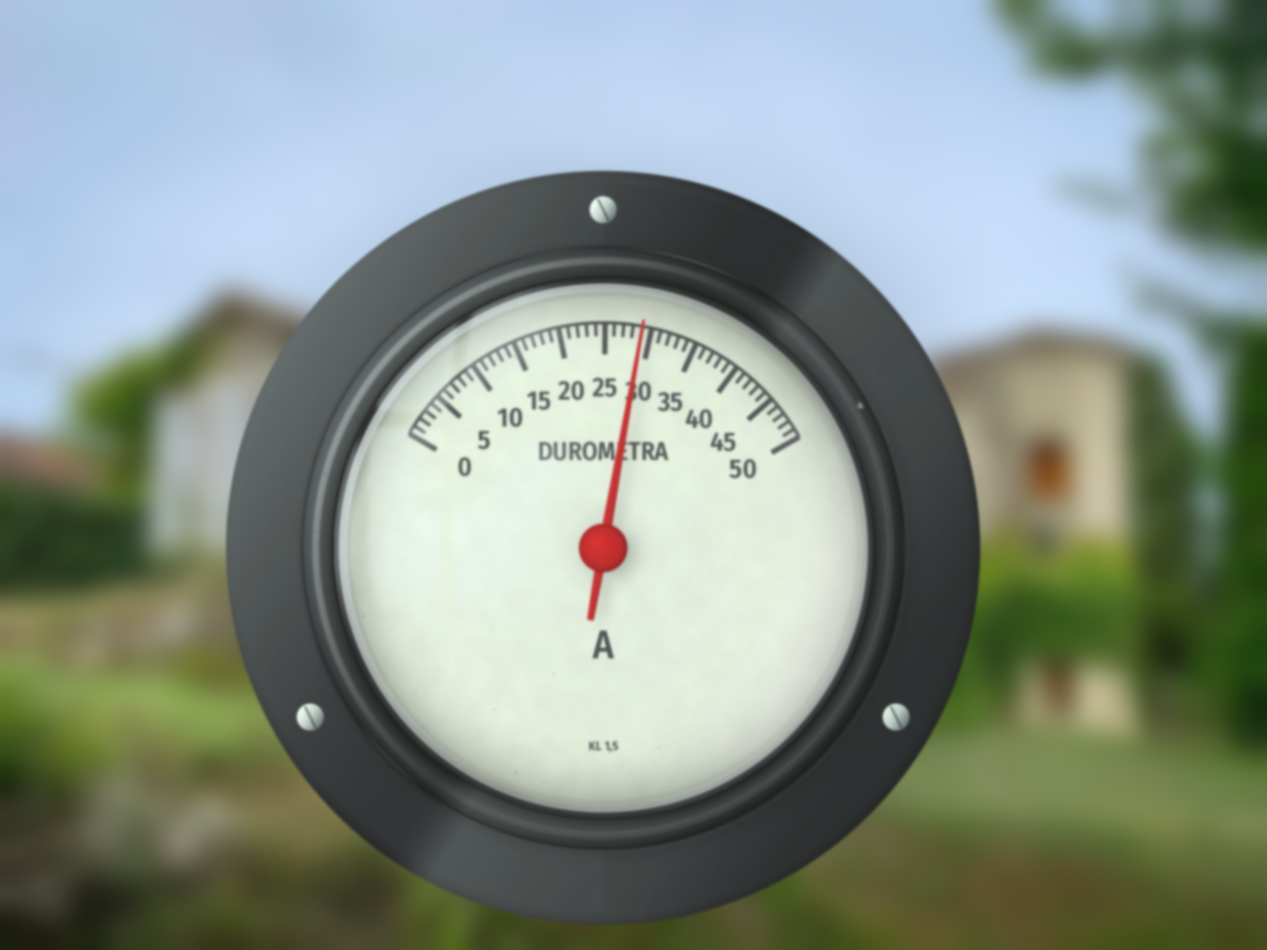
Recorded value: 29
